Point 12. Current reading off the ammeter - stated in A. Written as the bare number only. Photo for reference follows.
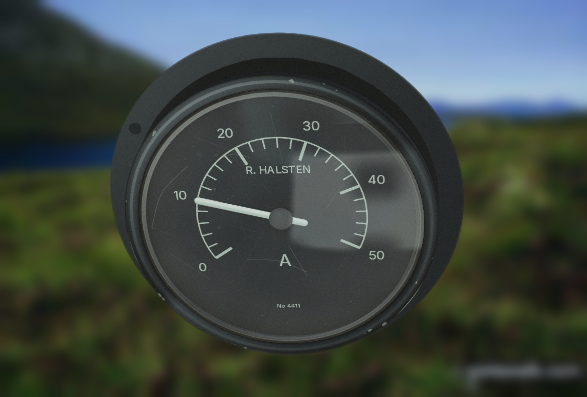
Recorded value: 10
